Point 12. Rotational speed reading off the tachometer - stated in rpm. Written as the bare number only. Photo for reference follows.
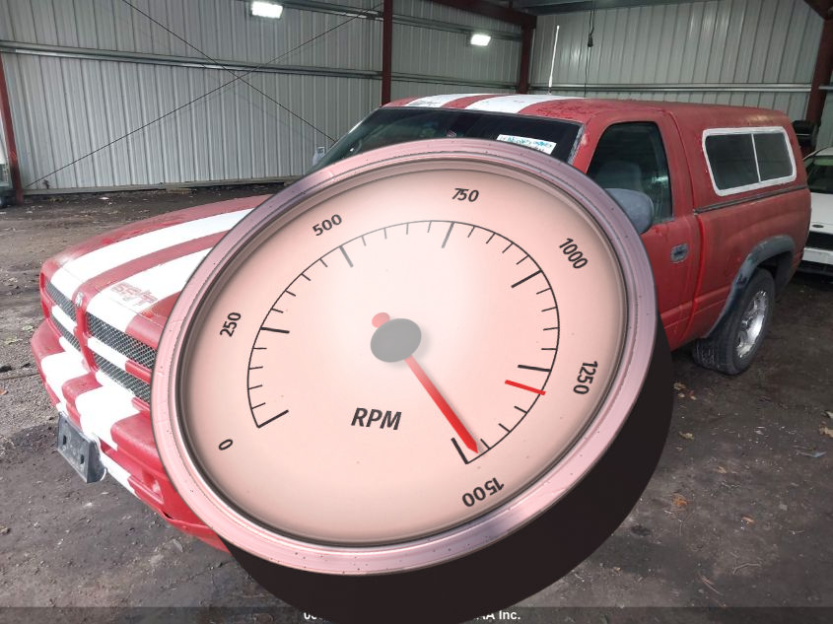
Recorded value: 1475
